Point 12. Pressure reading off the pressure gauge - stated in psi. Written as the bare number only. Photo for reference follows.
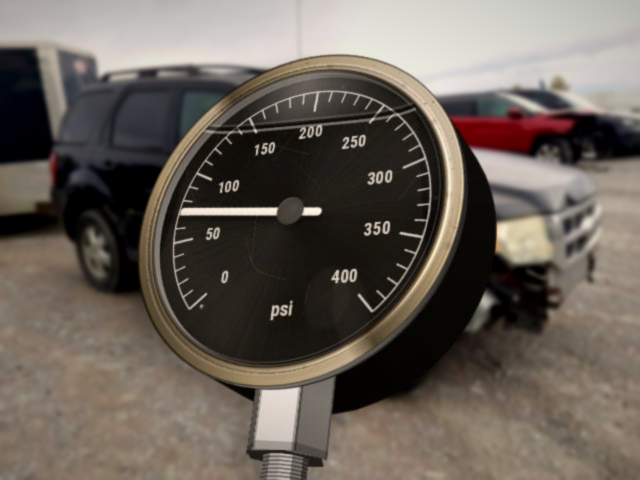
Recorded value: 70
